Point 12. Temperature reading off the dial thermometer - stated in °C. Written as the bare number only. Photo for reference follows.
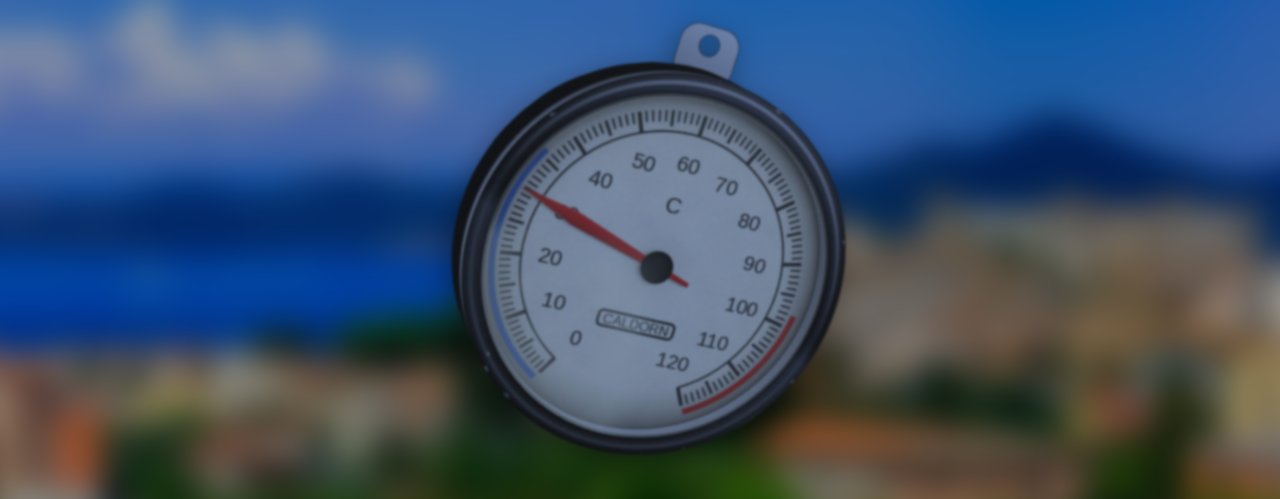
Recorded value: 30
